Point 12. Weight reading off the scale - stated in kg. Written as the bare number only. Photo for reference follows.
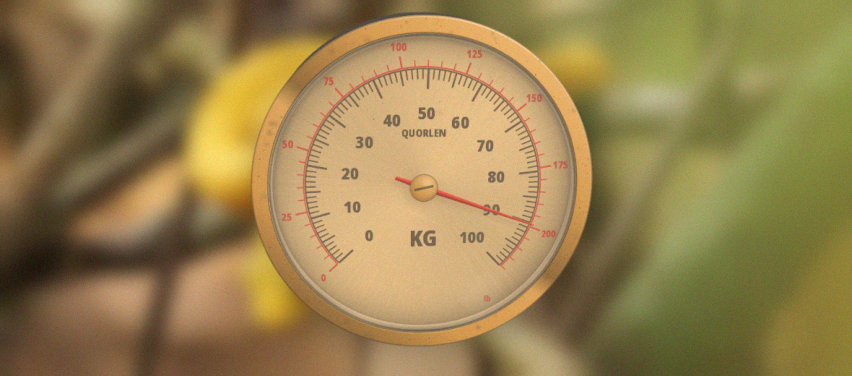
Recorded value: 90
